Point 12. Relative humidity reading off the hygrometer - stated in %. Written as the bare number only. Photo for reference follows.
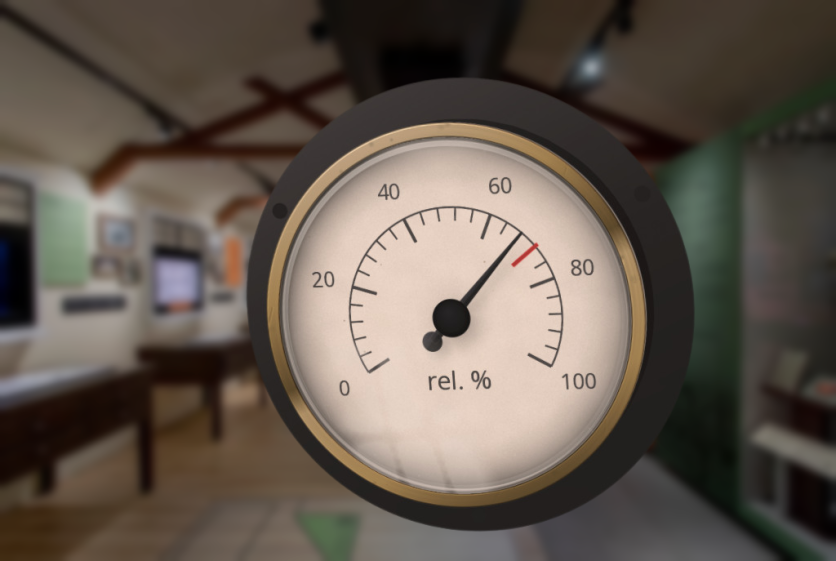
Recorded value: 68
